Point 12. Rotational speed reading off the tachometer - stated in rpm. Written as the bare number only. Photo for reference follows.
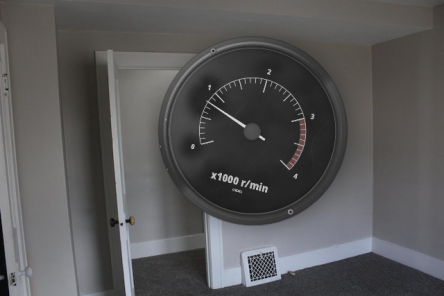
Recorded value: 800
